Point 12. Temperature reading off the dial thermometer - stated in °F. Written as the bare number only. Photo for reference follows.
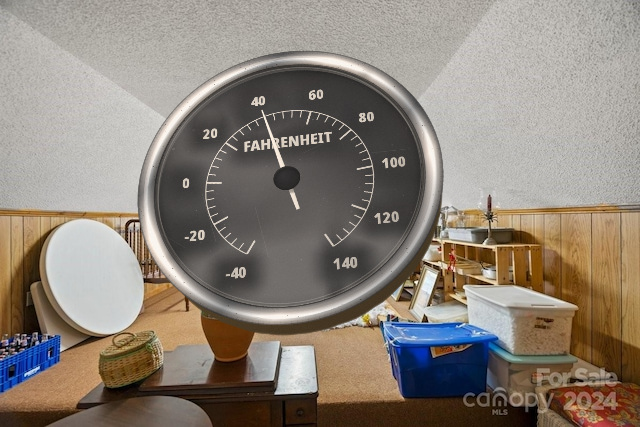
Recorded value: 40
